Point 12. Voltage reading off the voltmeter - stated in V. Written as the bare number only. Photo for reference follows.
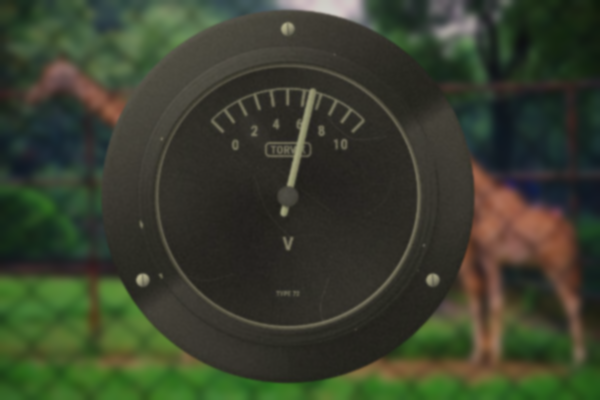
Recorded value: 6.5
